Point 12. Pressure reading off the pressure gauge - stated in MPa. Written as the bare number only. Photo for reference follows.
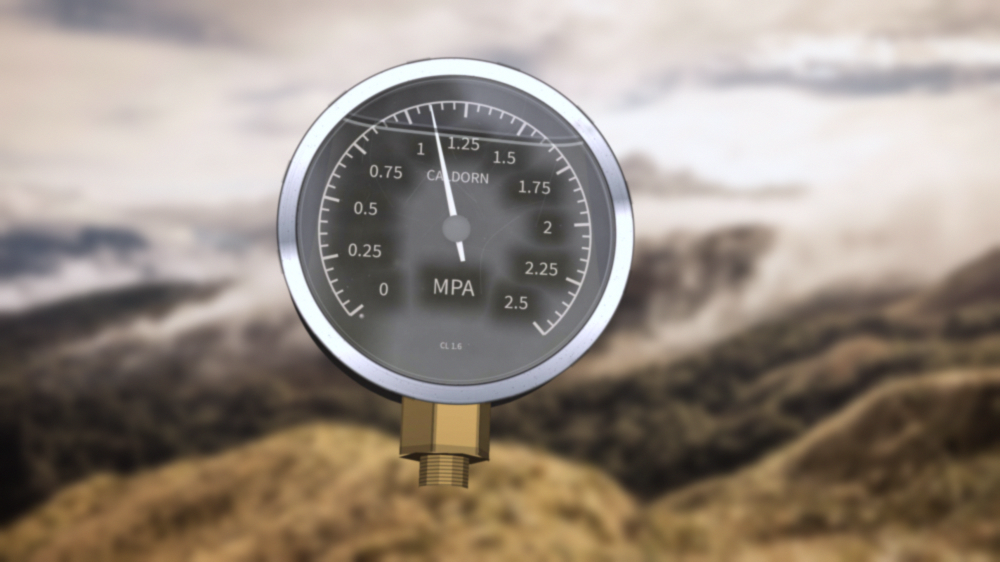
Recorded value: 1.1
